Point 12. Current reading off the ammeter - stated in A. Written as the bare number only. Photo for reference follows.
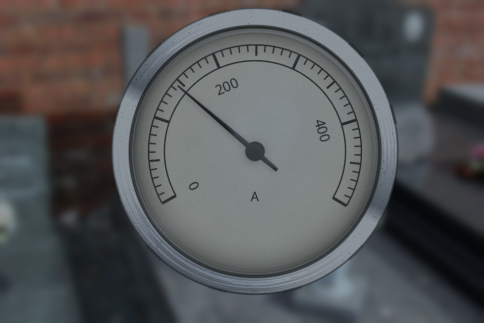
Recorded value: 145
